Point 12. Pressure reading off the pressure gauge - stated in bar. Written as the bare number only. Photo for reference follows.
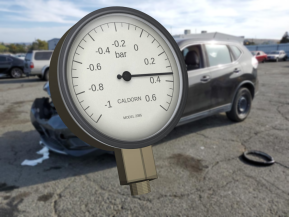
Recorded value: 0.35
